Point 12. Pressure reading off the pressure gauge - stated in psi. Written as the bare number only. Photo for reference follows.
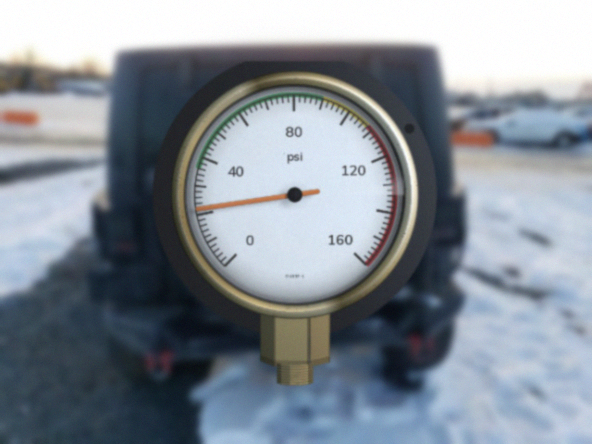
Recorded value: 22
